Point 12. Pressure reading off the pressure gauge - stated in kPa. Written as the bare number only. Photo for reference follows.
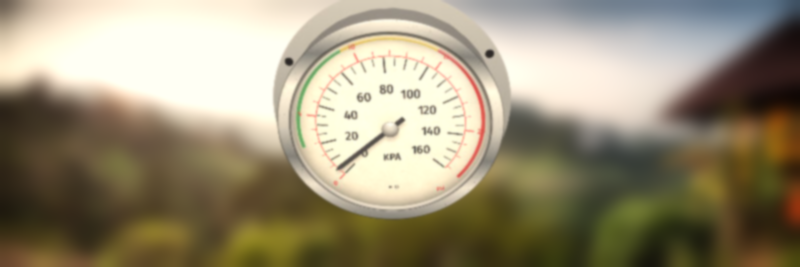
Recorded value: 5
